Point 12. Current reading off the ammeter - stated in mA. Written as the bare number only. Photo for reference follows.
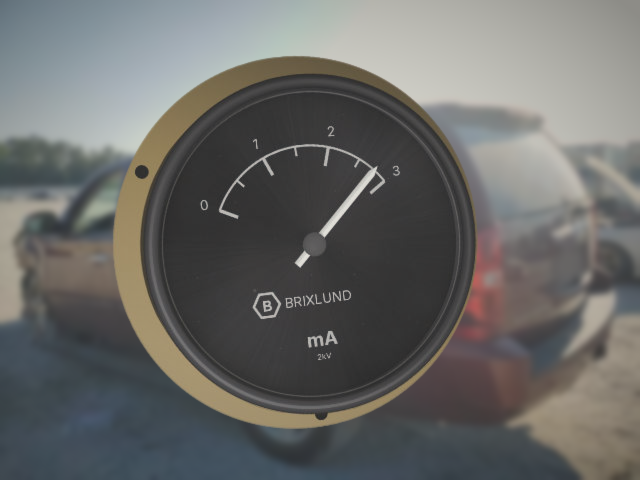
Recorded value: 2.75
